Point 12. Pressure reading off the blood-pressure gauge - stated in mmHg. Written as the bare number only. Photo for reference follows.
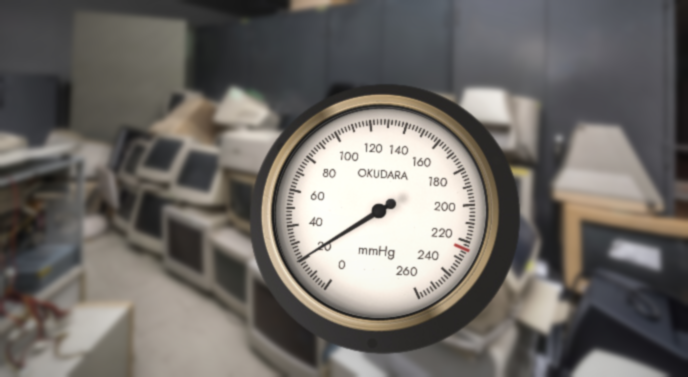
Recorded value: 20
